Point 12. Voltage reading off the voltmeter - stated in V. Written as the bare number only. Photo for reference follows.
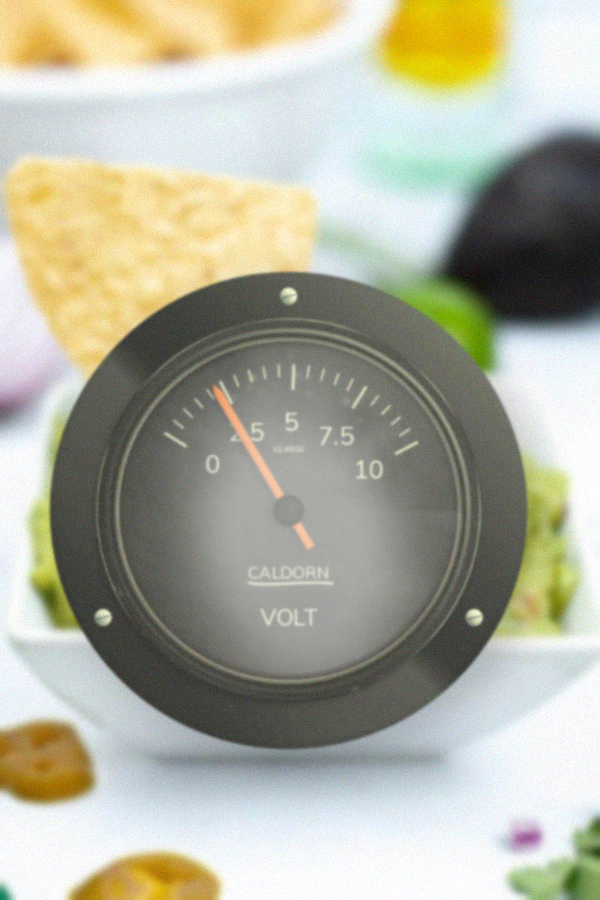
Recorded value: 2.25
